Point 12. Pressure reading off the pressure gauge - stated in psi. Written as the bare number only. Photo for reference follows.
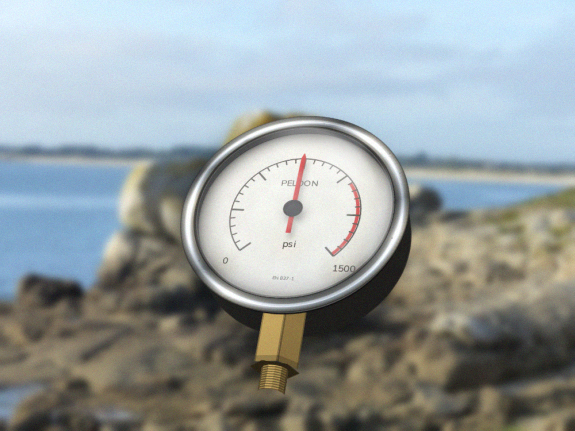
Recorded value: 750
